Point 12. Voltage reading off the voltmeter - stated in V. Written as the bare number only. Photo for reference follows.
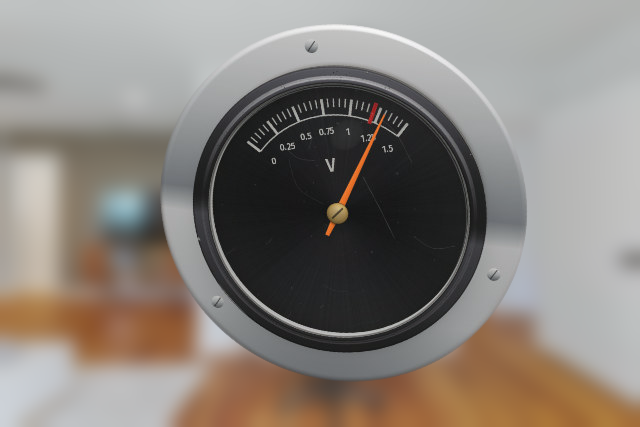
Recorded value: 1.3
